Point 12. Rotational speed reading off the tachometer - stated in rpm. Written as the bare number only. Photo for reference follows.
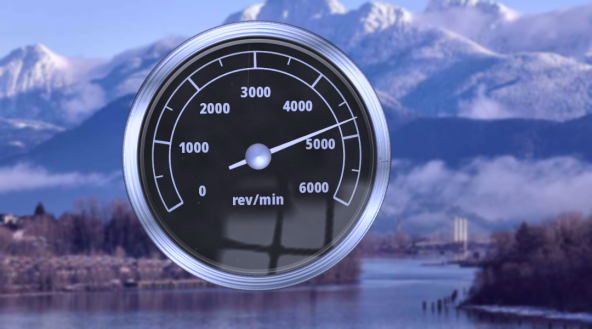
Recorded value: 4750
